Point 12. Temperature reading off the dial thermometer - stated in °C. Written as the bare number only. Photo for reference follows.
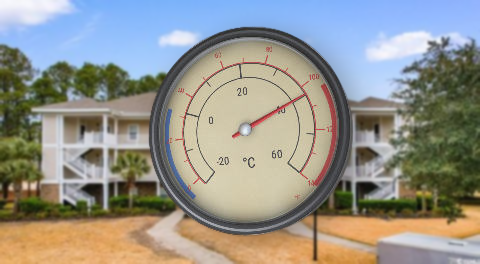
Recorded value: 40
